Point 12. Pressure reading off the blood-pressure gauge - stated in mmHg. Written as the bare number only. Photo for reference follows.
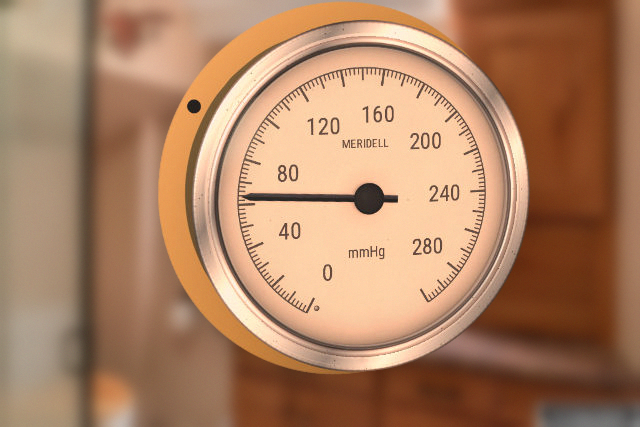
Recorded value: 64
